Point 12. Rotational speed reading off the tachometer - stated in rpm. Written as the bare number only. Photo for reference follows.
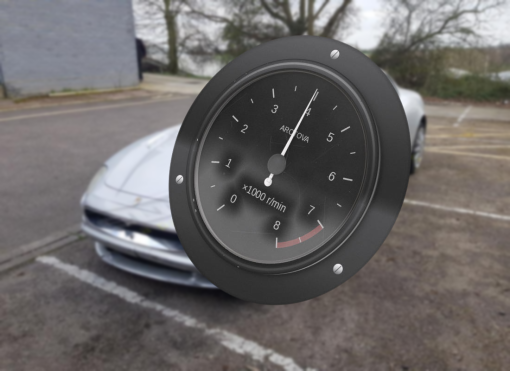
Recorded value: 4000
